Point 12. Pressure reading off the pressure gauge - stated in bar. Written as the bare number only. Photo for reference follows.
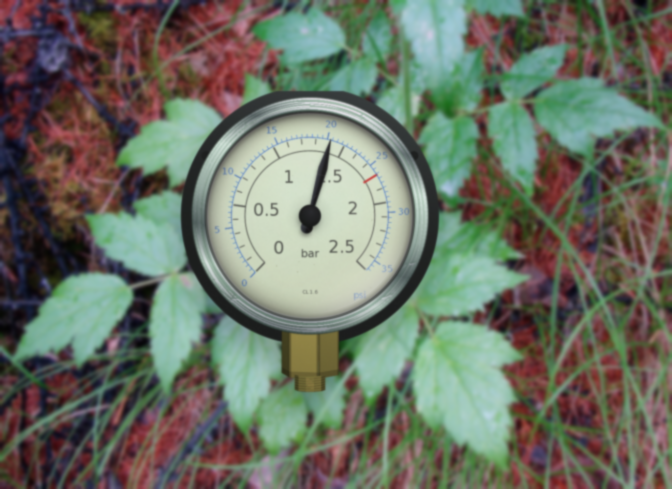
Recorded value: 1.4
